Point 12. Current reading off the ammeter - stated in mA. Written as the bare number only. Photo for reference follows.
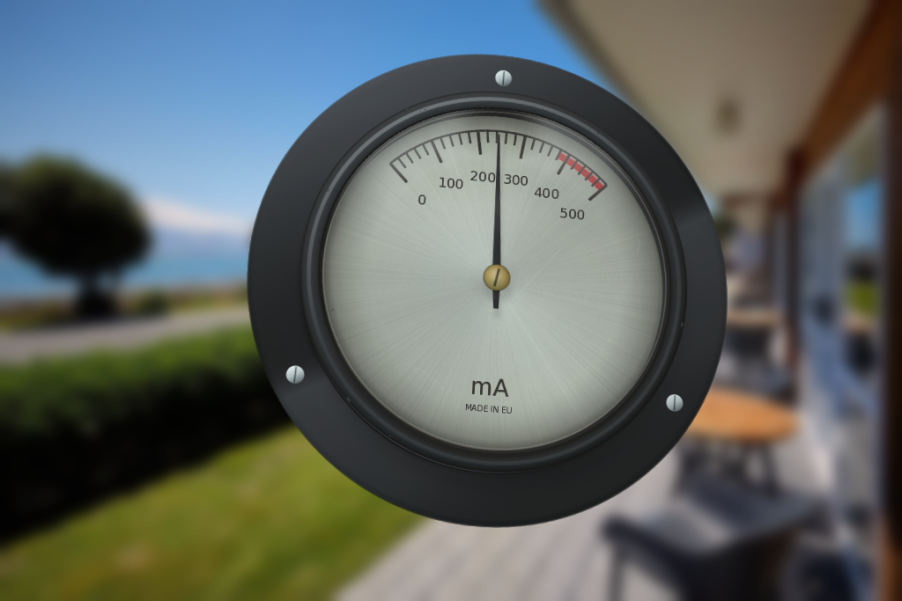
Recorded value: 240
